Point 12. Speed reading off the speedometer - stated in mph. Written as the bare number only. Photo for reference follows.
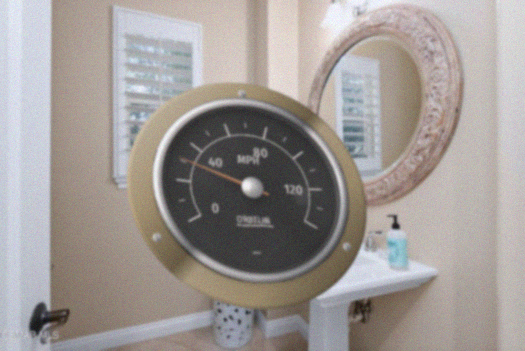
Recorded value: 30
